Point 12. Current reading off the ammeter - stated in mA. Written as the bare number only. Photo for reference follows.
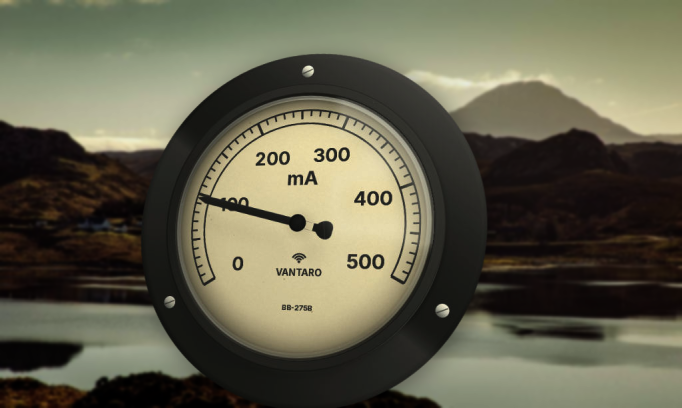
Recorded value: 95
